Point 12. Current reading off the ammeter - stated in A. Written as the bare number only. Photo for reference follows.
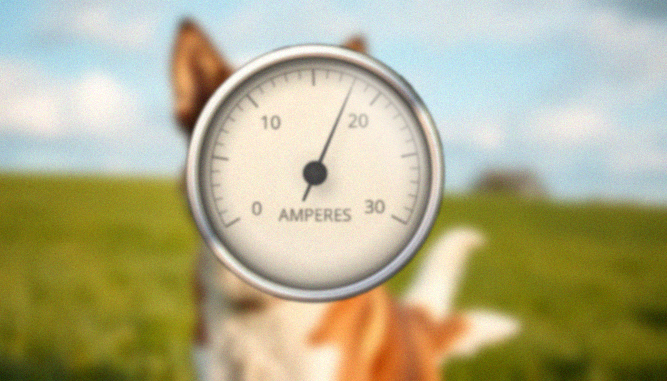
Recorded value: 18
